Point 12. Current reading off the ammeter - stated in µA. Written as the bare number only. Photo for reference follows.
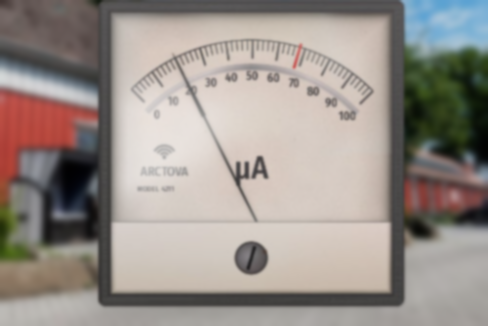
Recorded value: 20
